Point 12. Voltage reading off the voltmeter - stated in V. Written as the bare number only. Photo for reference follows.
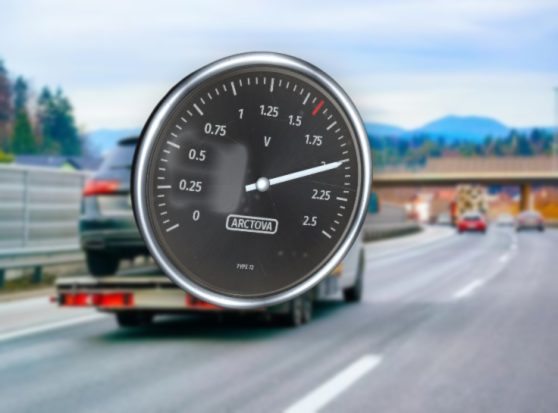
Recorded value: 2
